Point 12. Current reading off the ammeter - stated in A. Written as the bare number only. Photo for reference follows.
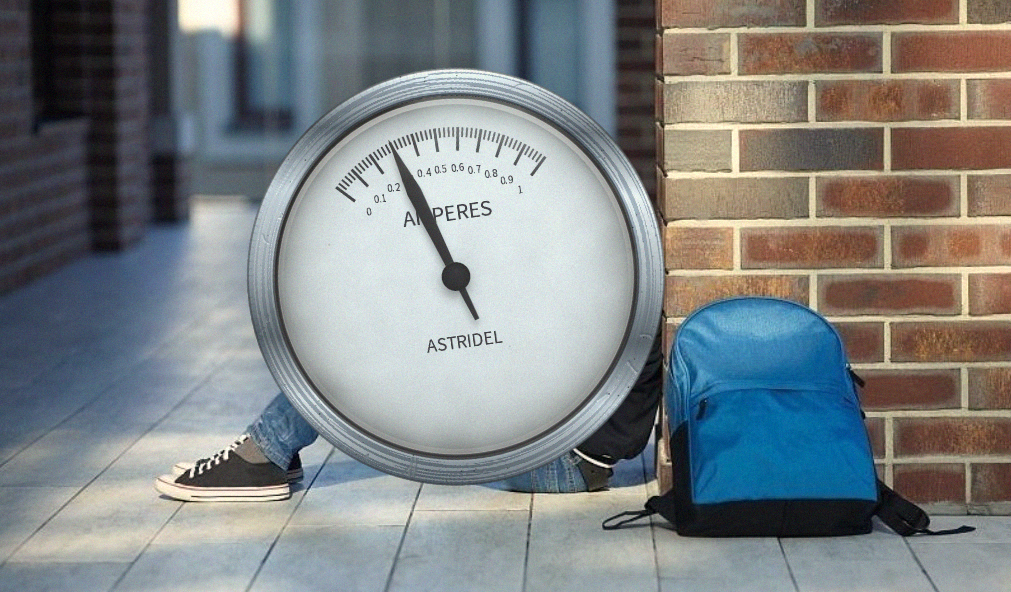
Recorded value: 0.3
